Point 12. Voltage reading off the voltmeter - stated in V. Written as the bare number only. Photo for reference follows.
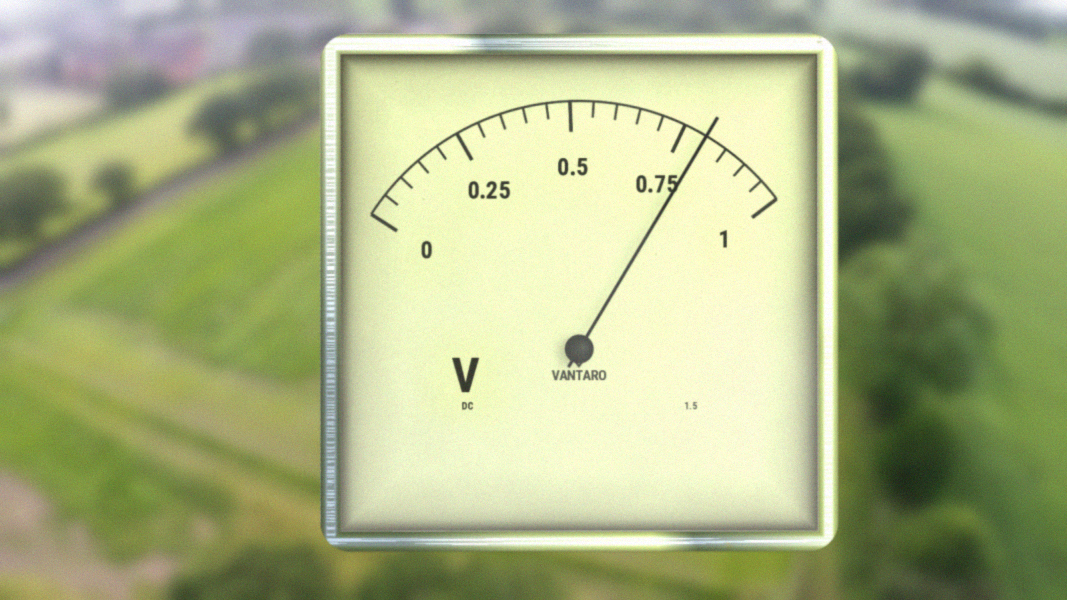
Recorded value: 0.8
